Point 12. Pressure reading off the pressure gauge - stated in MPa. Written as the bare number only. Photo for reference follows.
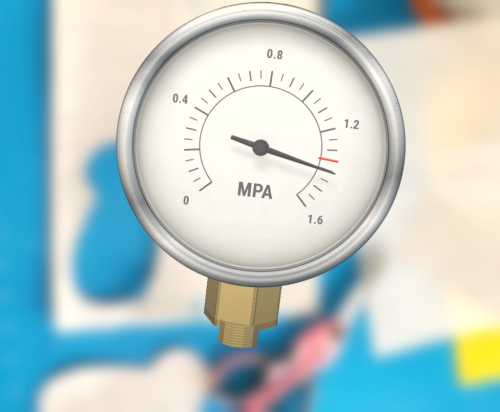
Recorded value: 1.4
